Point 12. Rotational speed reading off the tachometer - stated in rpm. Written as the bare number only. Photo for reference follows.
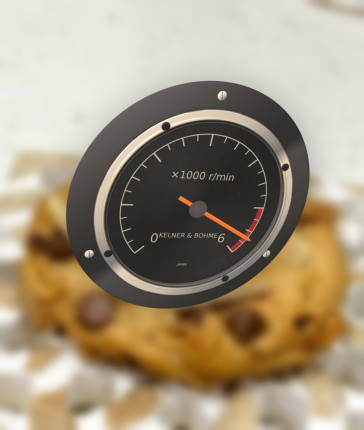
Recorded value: 5625
